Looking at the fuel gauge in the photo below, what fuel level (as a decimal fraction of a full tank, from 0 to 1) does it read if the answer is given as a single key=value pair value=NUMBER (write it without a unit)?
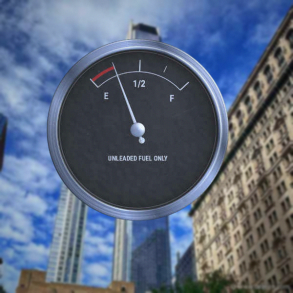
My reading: value=0.25
